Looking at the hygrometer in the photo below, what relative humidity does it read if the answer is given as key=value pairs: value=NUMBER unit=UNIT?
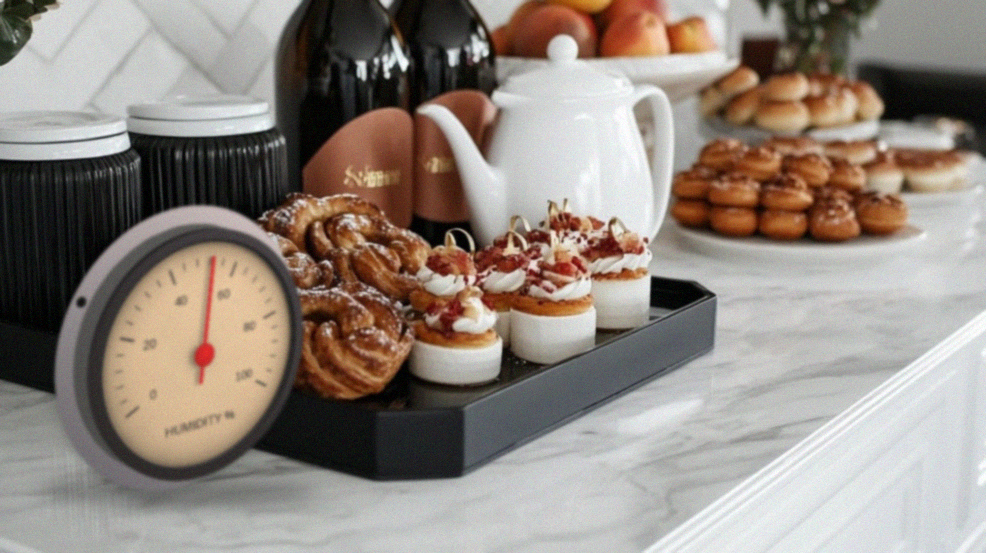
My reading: value=52 unit=%
